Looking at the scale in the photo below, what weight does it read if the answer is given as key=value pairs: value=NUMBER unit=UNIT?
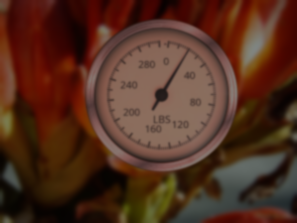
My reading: value=20 unit=lb
